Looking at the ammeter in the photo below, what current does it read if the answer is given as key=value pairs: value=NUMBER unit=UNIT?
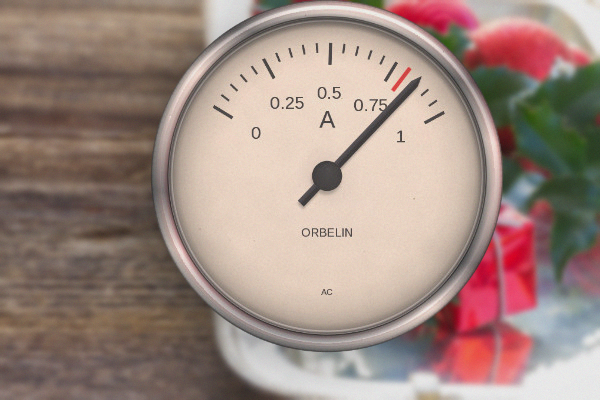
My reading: value=0.85 unit=A
